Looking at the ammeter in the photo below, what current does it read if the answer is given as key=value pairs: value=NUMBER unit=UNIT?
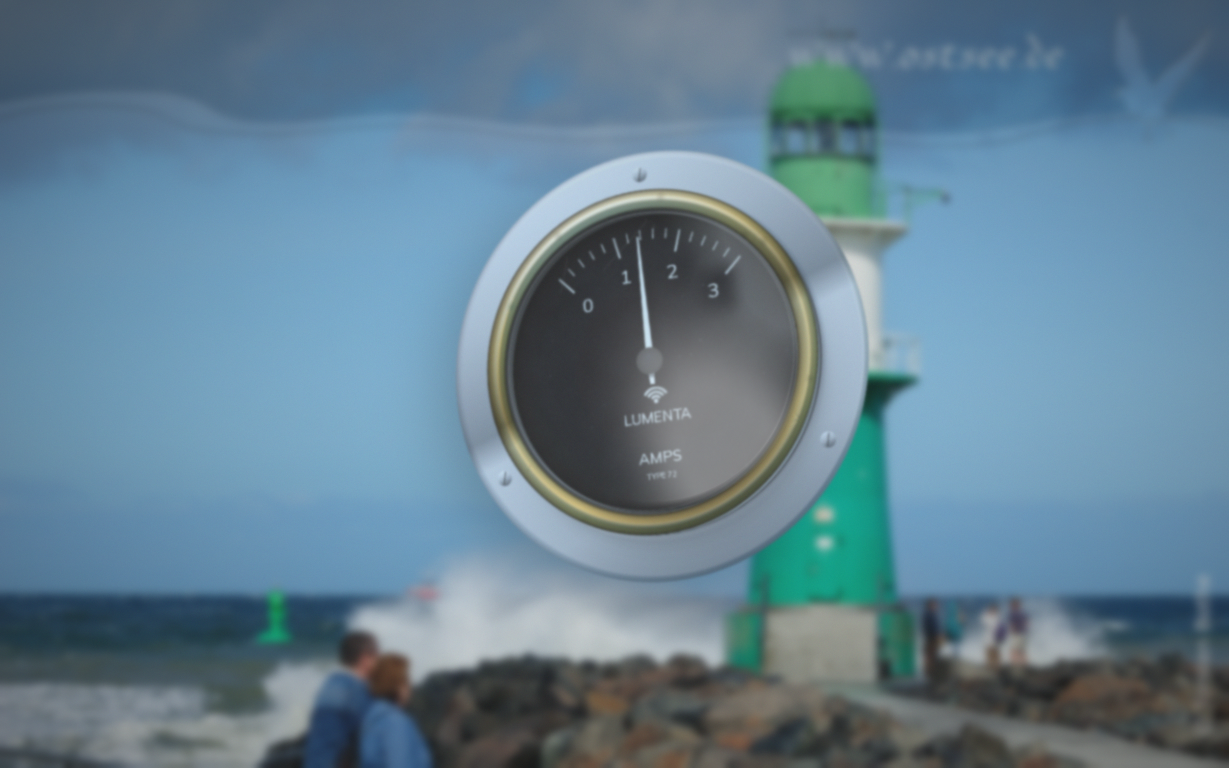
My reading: value=1.4 unit=A
